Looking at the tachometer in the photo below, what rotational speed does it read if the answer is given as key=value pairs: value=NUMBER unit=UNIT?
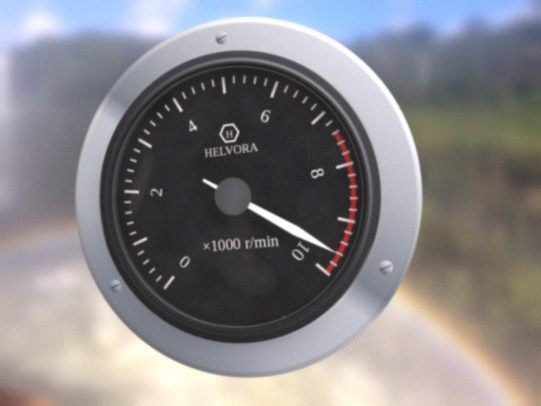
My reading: value=9600 unit=rpm
